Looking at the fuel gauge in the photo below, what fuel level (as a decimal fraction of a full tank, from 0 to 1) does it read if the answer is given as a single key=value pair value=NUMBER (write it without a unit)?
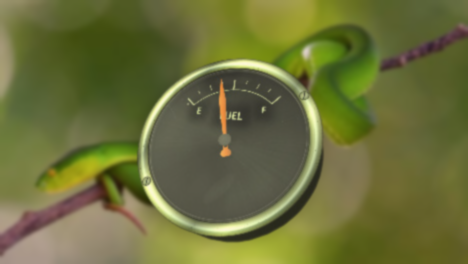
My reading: value=0.375
